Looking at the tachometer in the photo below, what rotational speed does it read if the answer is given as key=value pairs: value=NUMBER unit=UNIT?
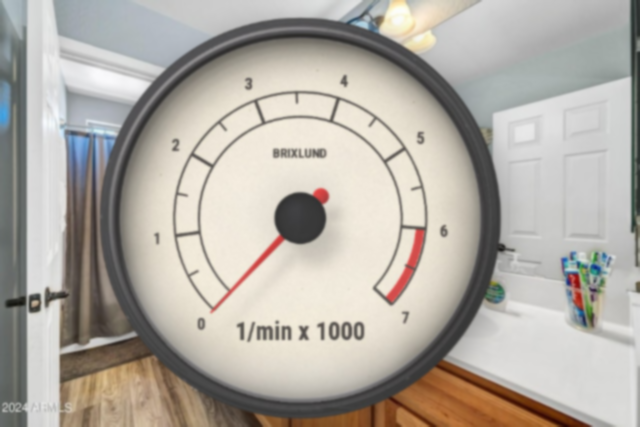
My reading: value=0 unit=rpm
